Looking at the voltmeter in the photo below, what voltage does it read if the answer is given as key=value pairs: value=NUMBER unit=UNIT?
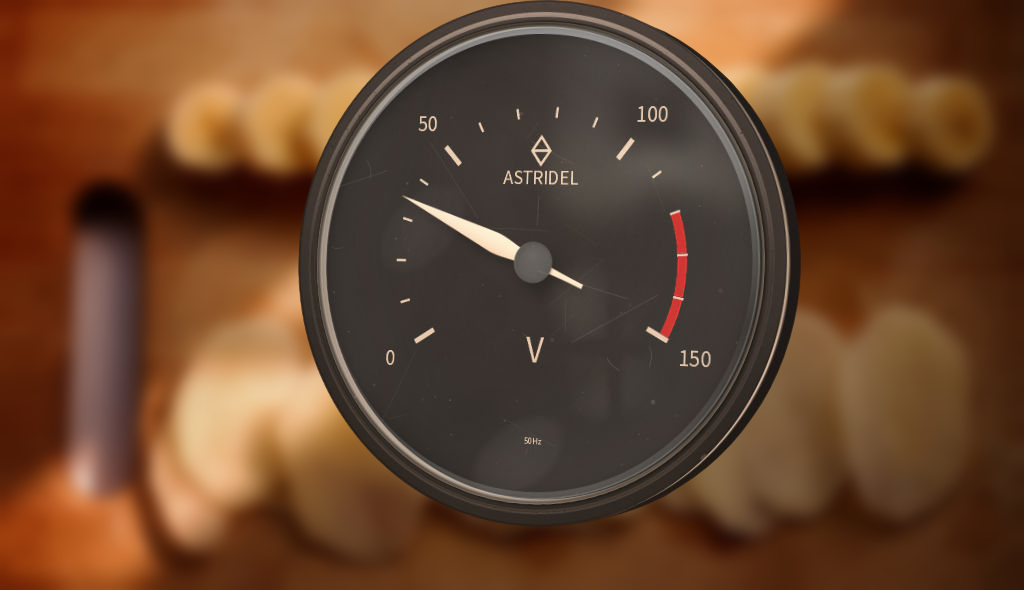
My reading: value=35 unit=V
